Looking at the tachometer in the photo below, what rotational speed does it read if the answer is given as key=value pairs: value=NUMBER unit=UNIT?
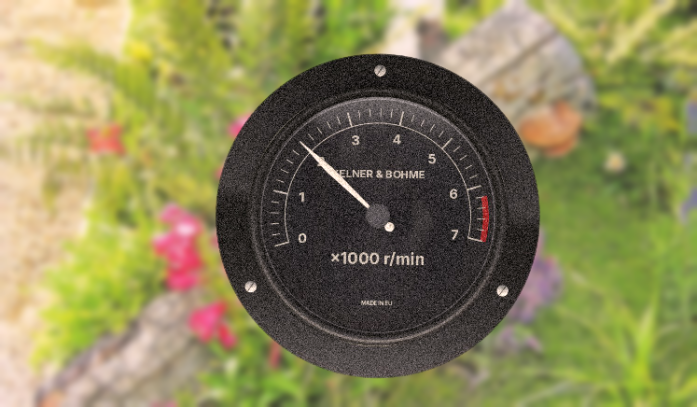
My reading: value=2000 unit=rpm
